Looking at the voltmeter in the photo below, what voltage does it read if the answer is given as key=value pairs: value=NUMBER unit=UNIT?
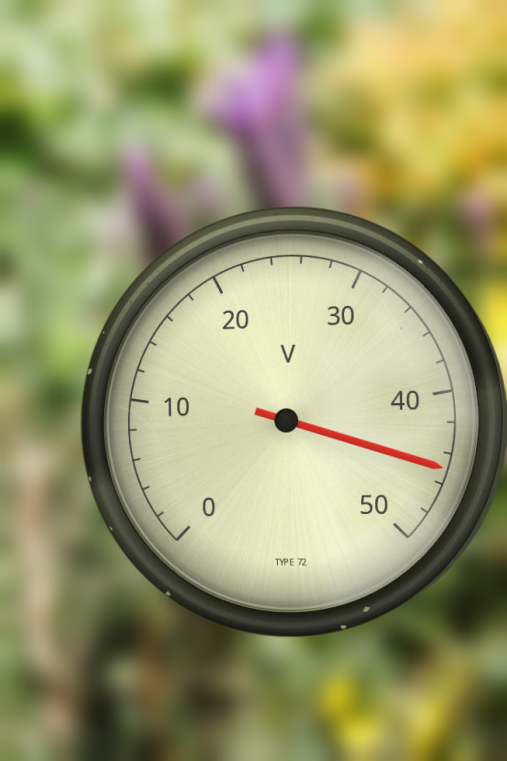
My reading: value=45 unit=V
